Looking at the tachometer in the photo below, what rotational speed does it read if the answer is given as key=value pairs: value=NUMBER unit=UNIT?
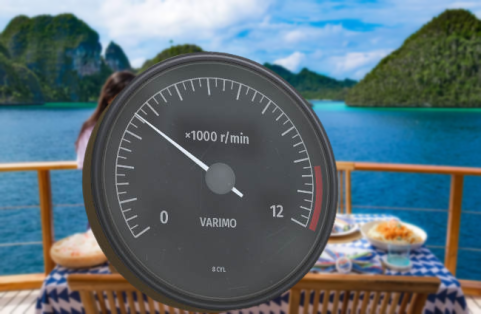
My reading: value=3500 unit=rpm
